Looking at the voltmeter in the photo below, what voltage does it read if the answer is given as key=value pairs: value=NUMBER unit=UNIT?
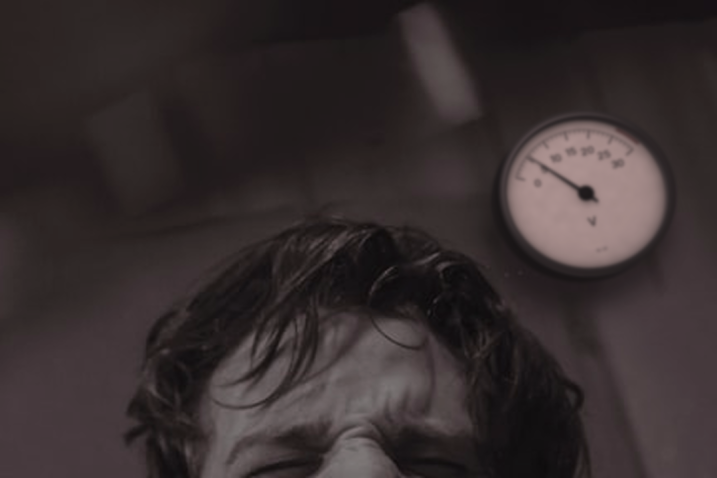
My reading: value=5 unit=V
